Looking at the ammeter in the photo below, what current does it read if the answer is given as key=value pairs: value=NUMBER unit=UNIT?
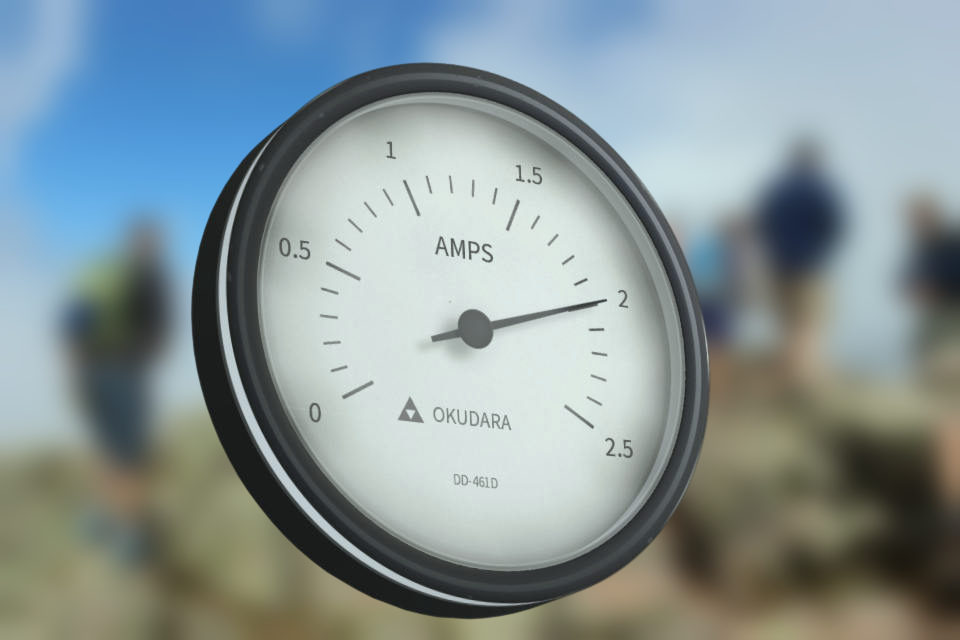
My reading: value=2 unit=A
